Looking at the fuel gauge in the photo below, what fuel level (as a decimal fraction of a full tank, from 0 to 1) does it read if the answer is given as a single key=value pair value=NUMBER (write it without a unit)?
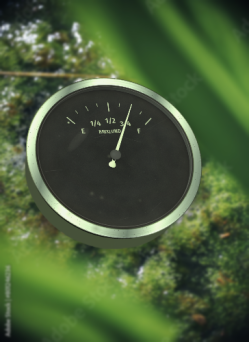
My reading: value=0.75
